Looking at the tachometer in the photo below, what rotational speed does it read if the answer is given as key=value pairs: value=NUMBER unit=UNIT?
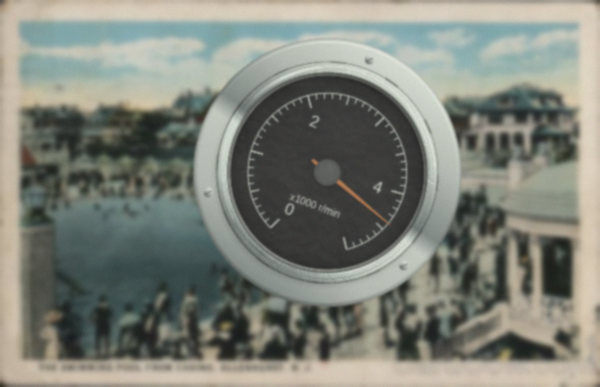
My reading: value=4400 unit=rpm
